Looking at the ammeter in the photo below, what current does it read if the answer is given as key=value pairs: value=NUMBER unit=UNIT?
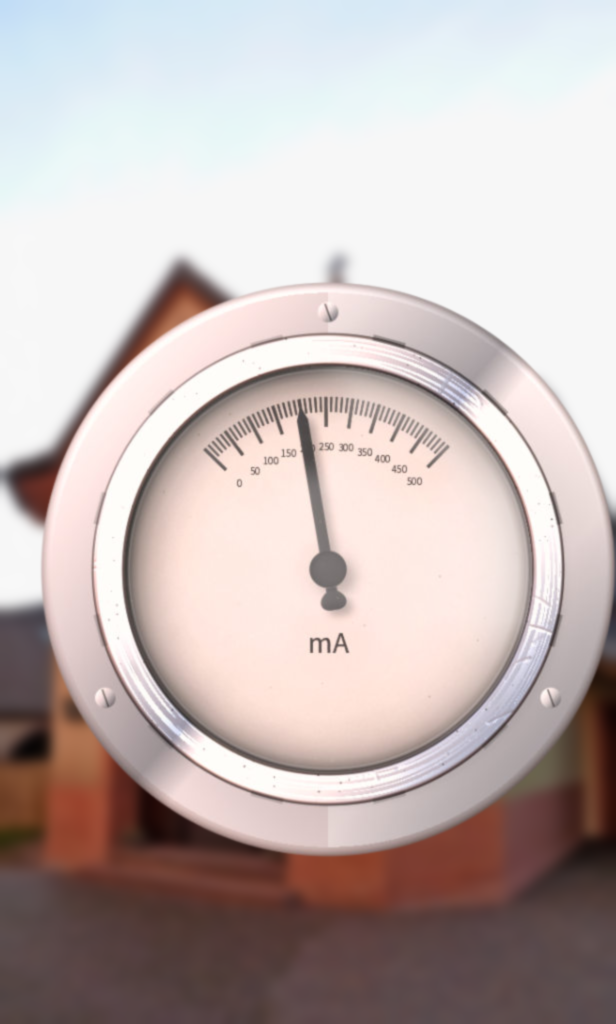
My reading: value=200 unit=mA
